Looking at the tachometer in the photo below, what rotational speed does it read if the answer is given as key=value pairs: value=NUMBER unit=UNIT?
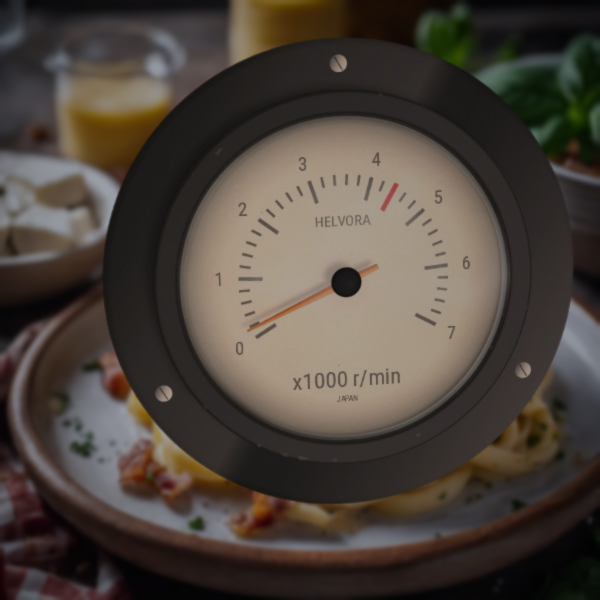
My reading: value=200 unit=rpm
